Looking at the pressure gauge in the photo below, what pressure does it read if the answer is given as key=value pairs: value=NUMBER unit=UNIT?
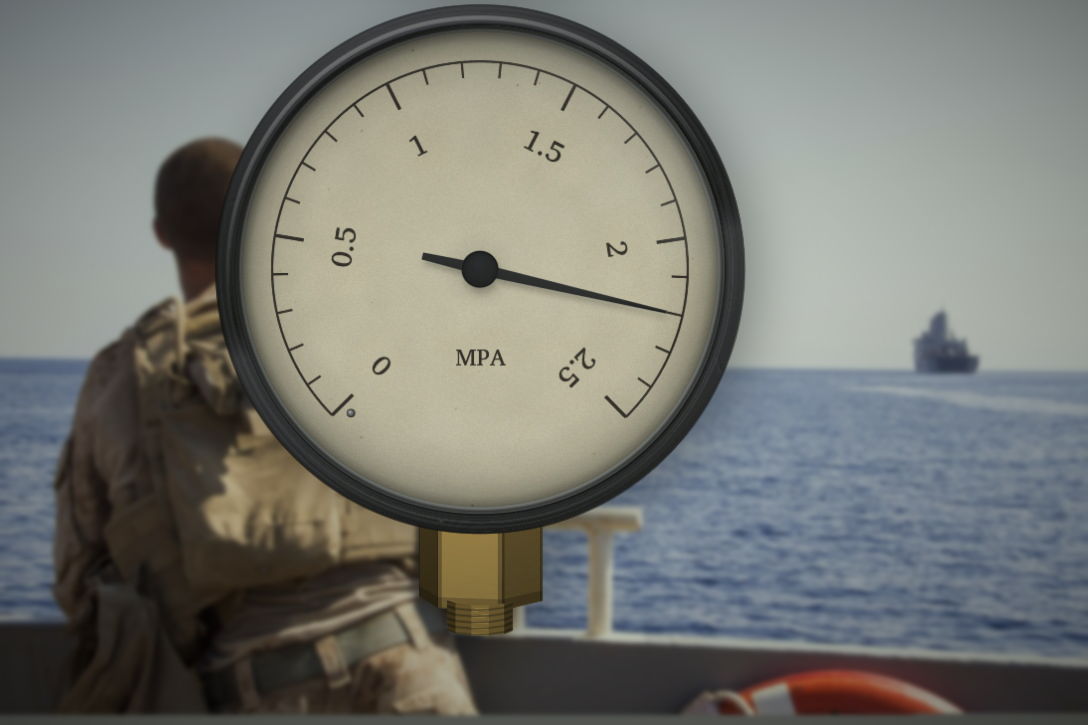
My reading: value=2.2 unit=MPa
